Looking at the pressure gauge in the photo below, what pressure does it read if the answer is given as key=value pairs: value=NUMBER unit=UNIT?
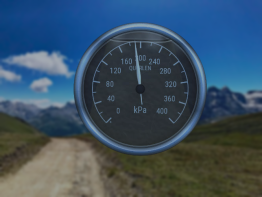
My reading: value=190 unit=kPa
